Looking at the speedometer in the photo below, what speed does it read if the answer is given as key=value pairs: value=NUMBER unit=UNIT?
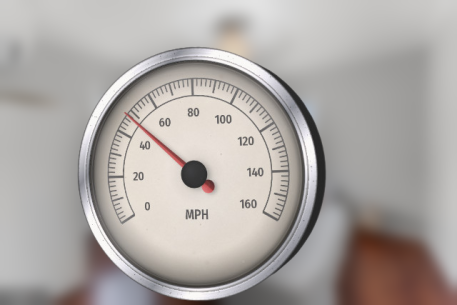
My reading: value=48 unit=mph
